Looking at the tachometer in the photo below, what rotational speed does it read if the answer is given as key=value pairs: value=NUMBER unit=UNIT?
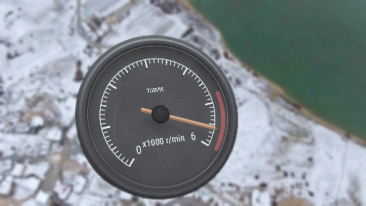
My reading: value=5600 unit=rpm
